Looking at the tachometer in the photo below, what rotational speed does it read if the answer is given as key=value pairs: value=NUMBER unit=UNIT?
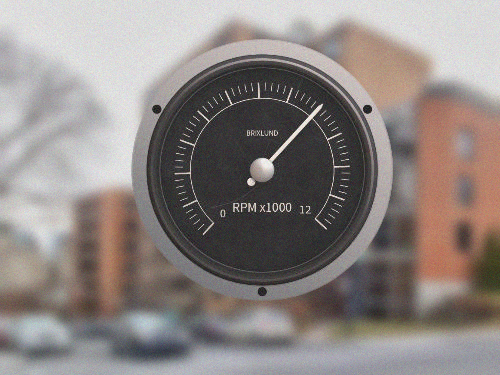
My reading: value=8000 unit=rpm
